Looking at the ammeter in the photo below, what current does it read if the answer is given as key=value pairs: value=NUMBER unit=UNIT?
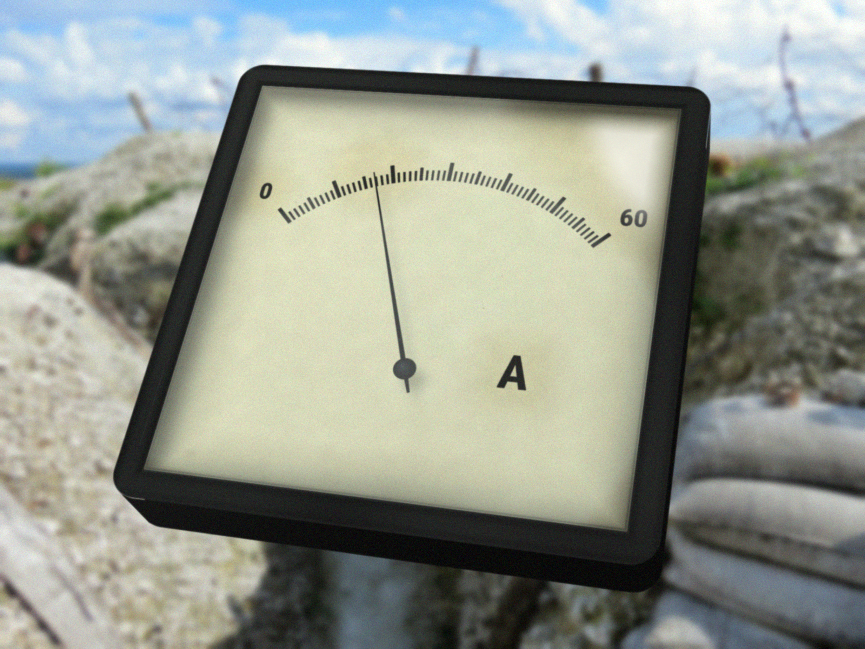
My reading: value=17 unit=A
